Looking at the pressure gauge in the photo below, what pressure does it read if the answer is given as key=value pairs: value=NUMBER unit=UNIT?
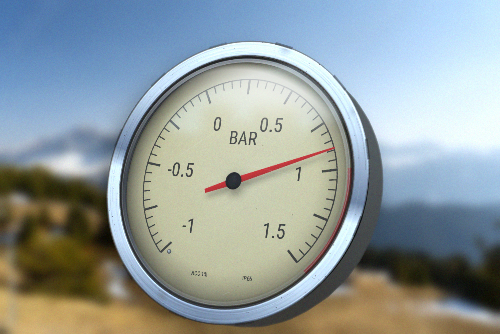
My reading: value=0.9 unit=bar
